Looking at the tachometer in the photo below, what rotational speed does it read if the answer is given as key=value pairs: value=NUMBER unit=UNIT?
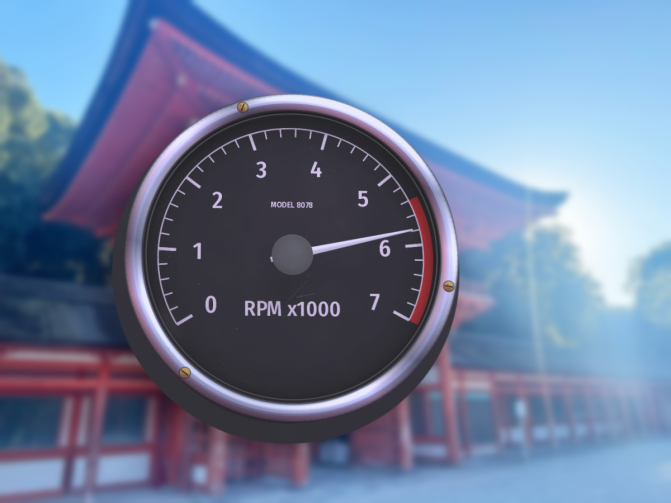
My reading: value=5800 unit=rpm
